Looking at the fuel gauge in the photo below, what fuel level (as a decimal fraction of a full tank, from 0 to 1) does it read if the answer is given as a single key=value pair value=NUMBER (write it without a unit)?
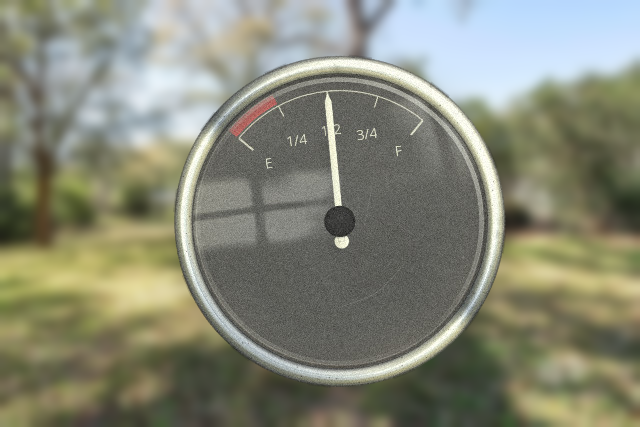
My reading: value=0.5
